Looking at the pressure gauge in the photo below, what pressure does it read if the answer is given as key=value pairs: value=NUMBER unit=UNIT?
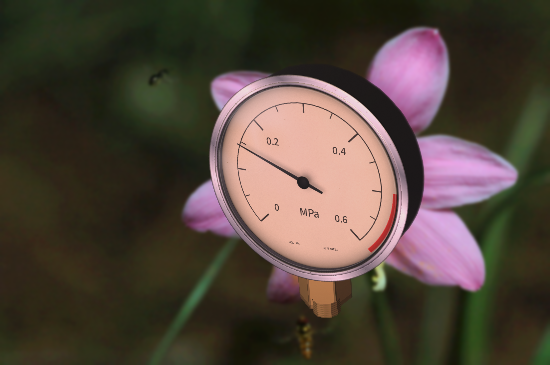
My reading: value=0.15 unit=MPa
